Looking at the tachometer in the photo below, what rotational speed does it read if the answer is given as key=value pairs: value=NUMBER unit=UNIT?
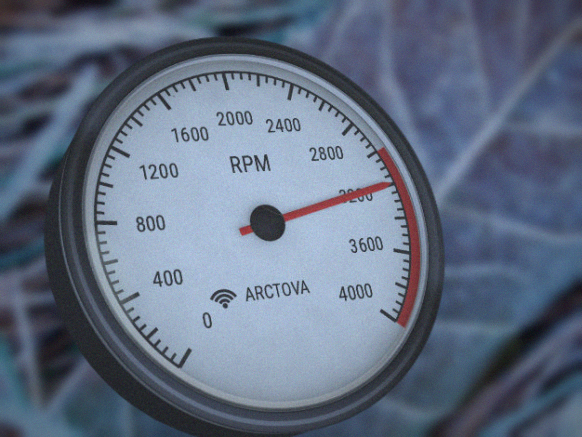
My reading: value=3200 unit=rpm
